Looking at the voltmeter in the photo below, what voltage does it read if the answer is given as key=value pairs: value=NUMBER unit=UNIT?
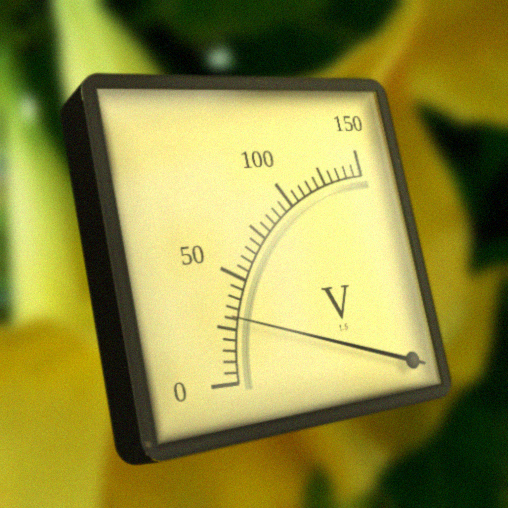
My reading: value=30 unit=V
